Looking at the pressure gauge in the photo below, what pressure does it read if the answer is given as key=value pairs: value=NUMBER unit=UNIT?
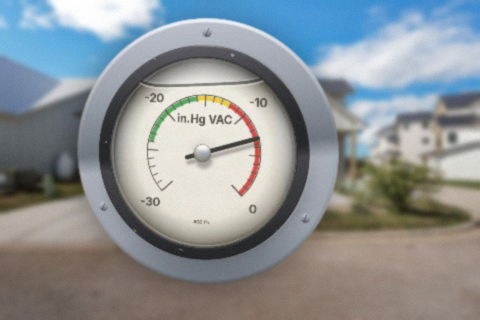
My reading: value=-7 unit=inHg
